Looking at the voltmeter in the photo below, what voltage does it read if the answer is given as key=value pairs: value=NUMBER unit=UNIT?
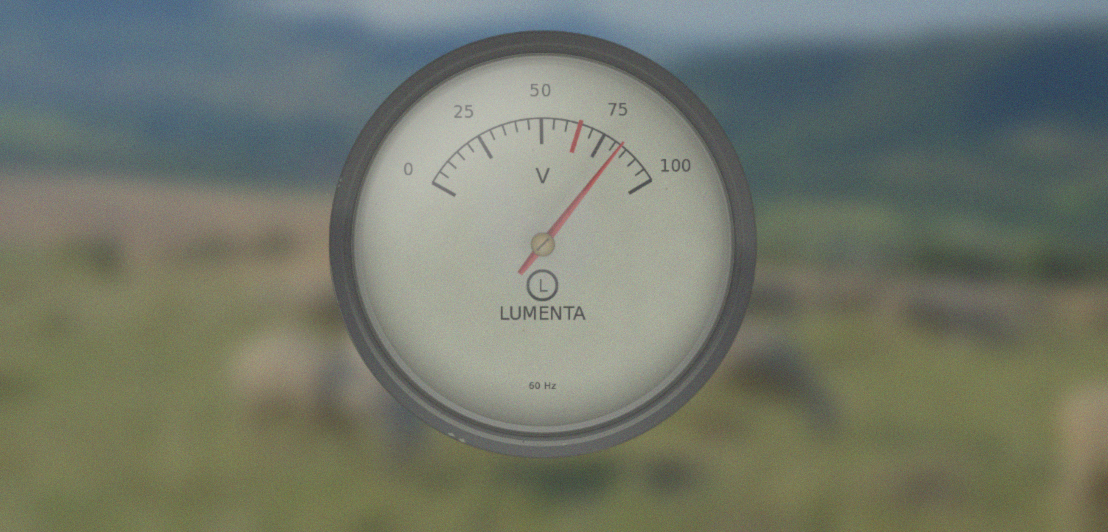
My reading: value=82.5 unit=V
